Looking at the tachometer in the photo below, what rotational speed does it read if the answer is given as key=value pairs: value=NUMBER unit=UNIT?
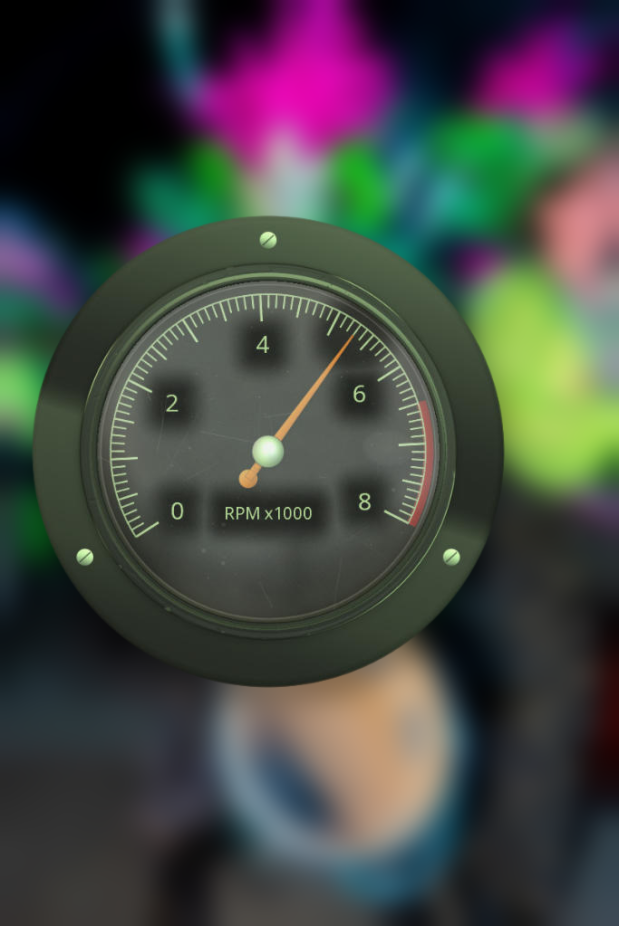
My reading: value=5300 unit=rpm
